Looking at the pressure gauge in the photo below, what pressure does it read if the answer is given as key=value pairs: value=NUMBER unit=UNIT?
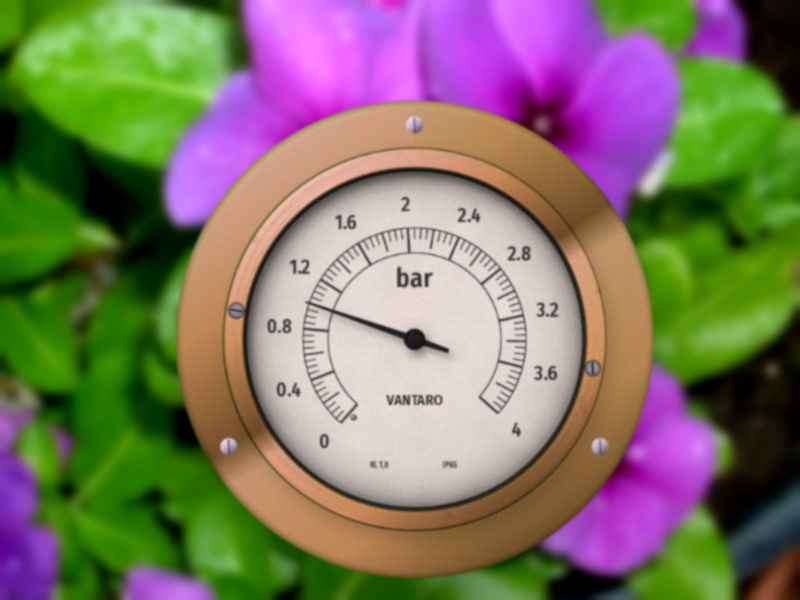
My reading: value=1 unit=bar
